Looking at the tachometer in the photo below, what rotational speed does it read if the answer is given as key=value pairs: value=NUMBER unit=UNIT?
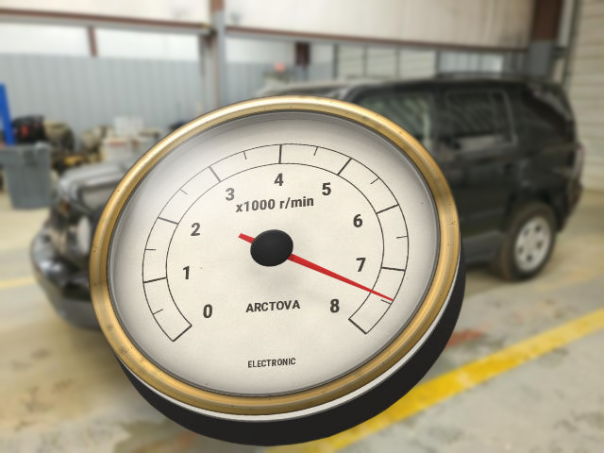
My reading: value=7500 unit=rpm
